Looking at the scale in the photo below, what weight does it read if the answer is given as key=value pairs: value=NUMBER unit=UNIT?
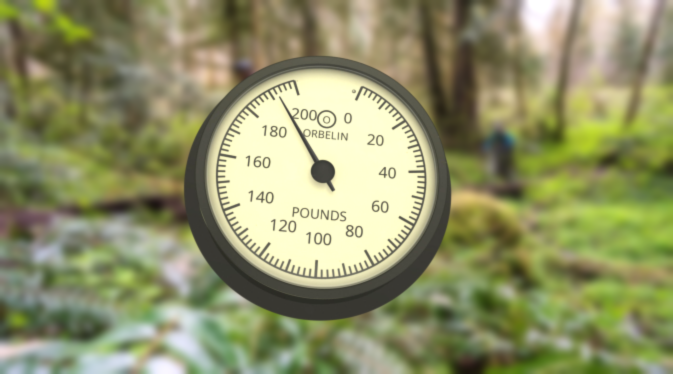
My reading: value=192 unit=lb
